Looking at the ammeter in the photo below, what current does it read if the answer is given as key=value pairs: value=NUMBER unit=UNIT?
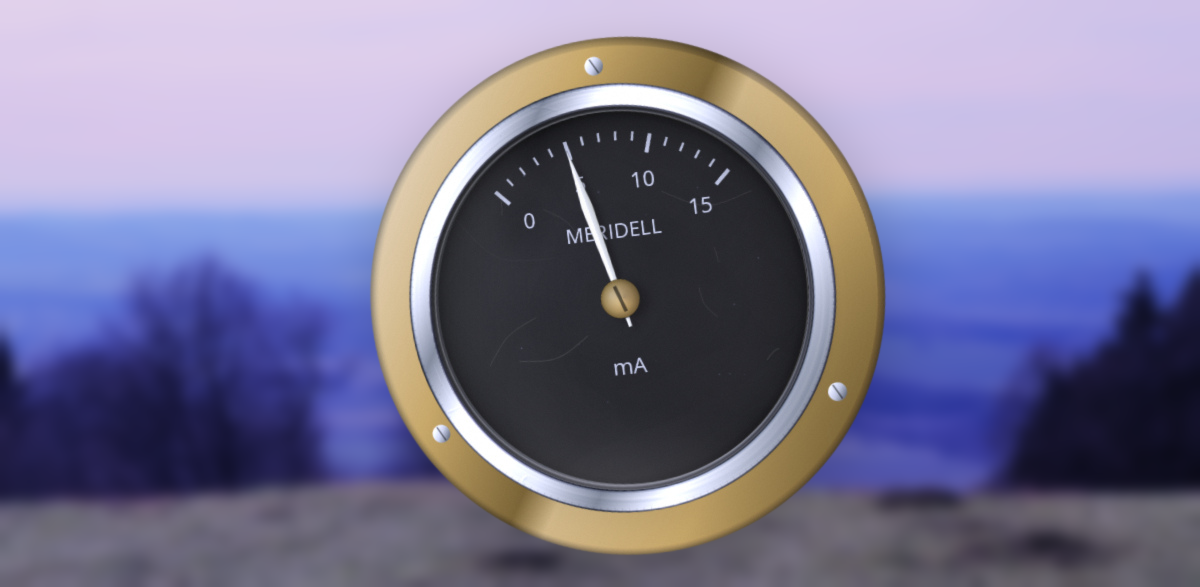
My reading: value=5 unit=mA
